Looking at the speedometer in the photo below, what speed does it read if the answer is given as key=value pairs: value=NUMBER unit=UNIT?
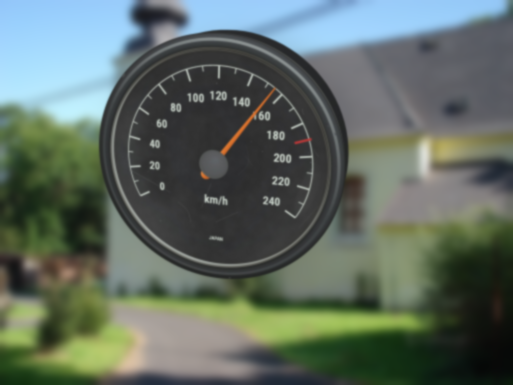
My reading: value=155 unit=km/h
